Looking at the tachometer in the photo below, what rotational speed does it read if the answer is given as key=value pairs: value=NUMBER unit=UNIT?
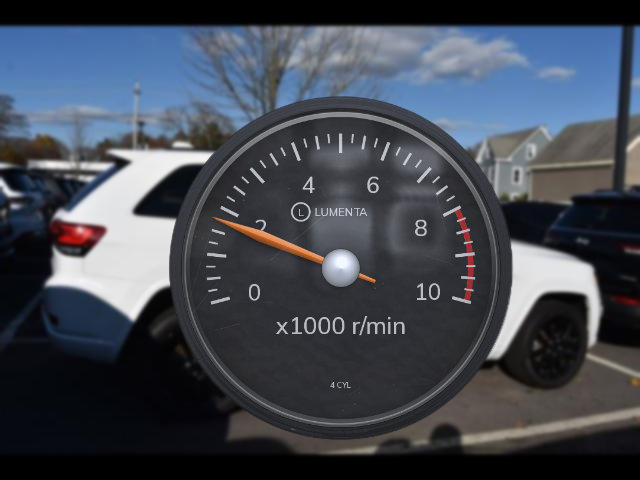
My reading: value=1750 unit=rpm
